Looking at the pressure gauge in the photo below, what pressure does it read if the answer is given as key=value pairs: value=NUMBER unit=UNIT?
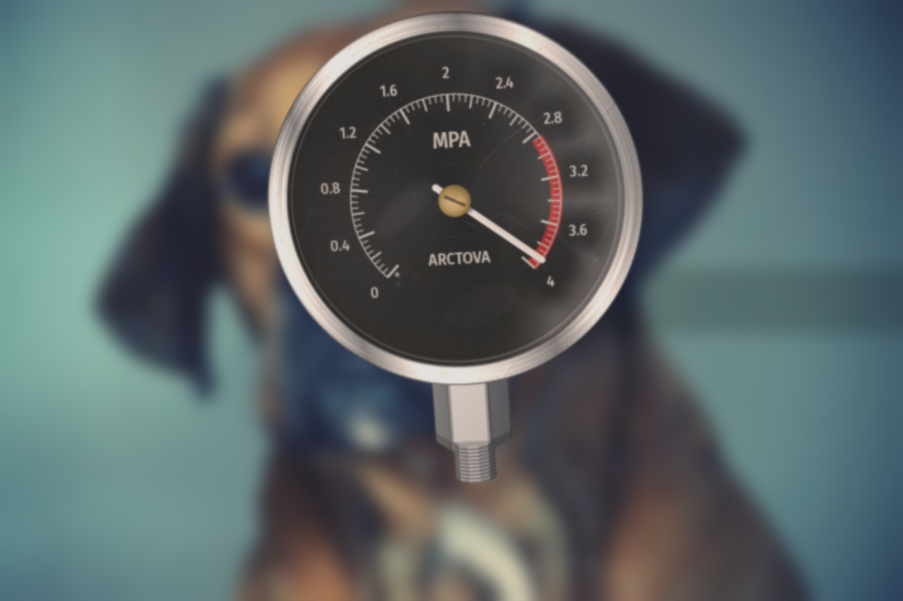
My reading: value=3.9 unit=MPa
